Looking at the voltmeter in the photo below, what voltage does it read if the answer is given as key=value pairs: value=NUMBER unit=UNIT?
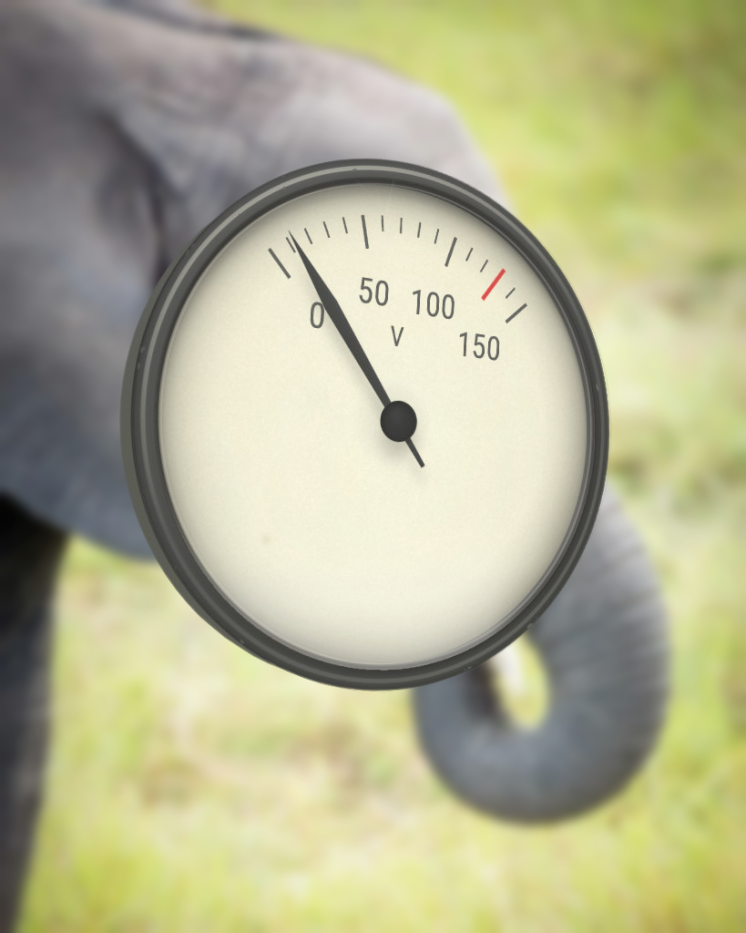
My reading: value=10 unit=V
